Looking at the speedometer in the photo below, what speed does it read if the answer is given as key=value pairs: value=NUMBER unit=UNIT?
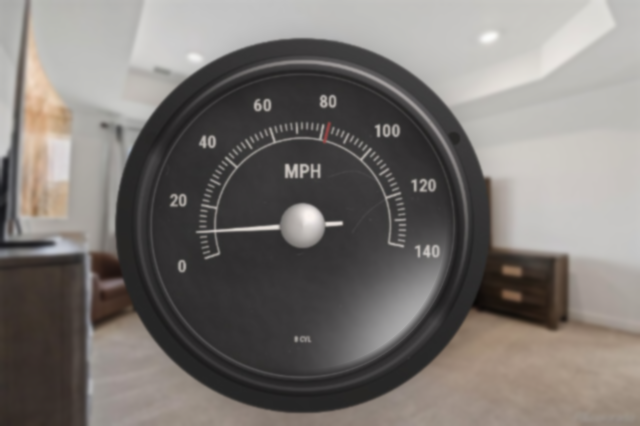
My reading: value=10 unit=mph
